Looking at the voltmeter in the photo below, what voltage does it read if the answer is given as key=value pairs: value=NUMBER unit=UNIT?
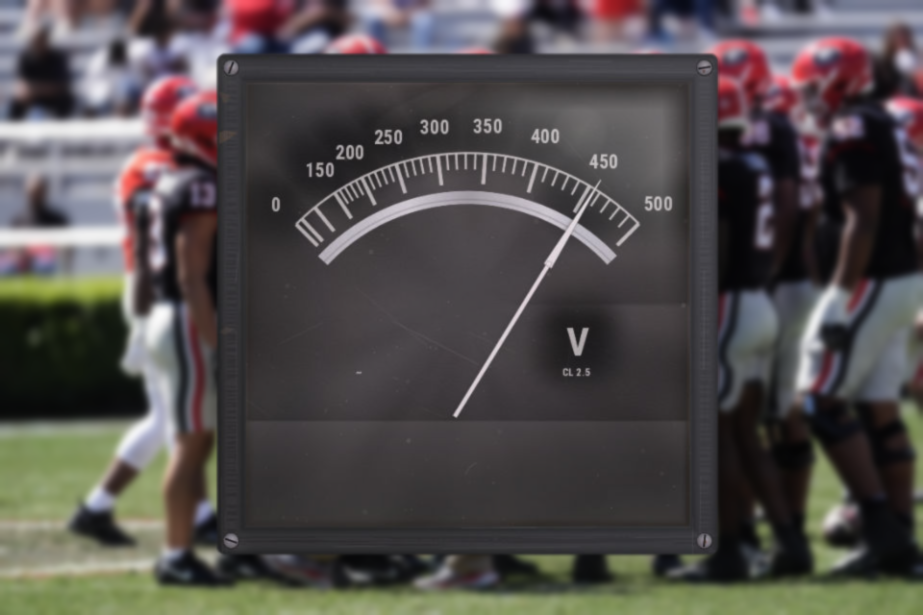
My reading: value=455 unit=V
